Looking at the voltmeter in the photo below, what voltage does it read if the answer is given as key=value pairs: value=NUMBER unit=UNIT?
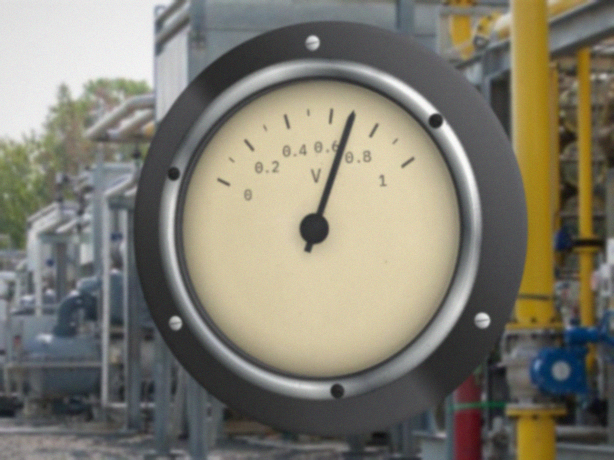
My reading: value=0.7 unit=V
